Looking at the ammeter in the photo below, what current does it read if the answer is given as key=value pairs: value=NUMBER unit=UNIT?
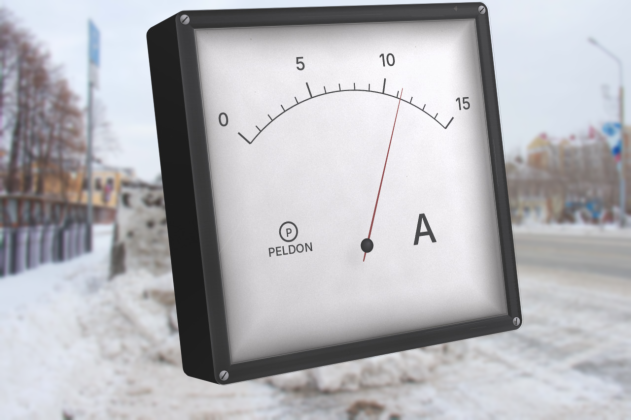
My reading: value=11 unit=A
